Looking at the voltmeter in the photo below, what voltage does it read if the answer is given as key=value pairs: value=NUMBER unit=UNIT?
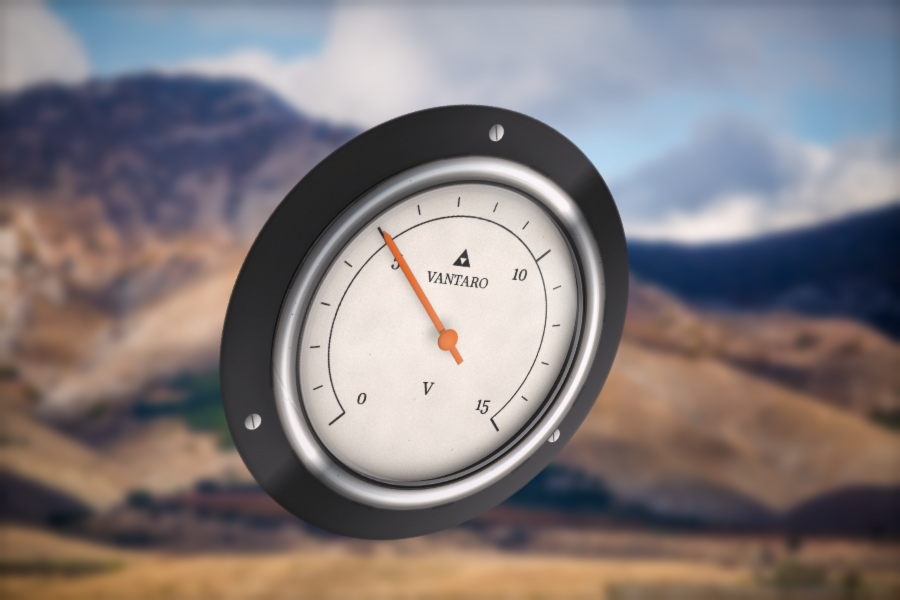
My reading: value=5 unit=V
